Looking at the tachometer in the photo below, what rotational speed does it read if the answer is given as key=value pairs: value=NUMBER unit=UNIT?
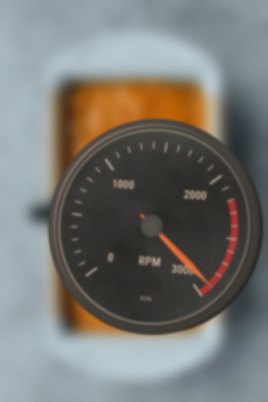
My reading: value=2900 unit=rpm
